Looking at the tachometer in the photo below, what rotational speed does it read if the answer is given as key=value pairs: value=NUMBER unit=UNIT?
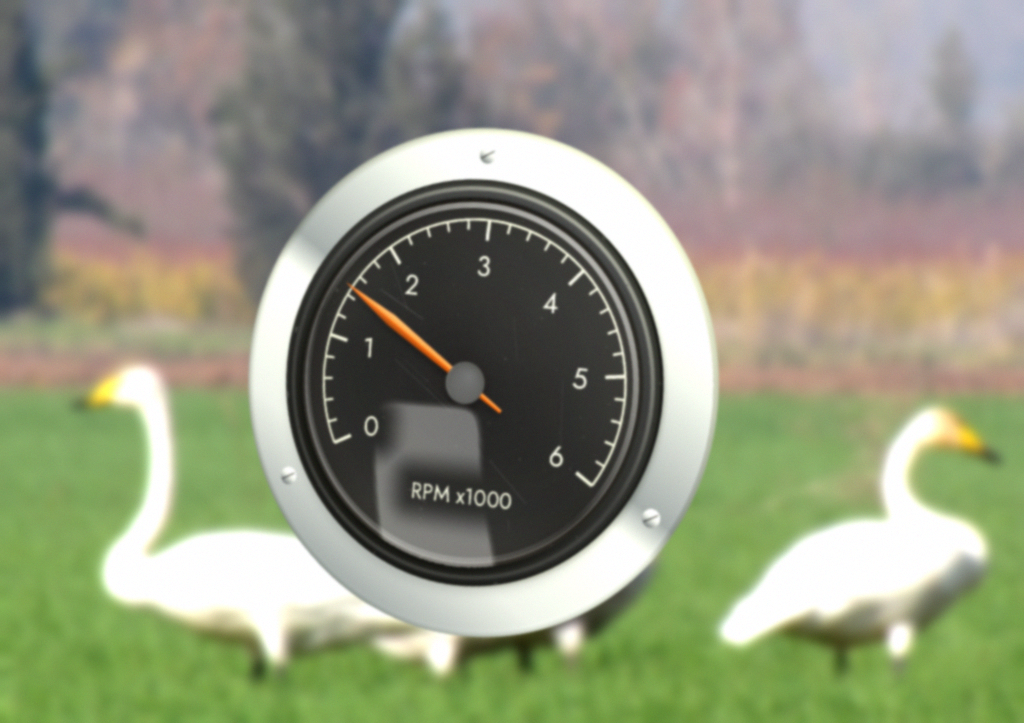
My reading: value=1500 unit=rpm
